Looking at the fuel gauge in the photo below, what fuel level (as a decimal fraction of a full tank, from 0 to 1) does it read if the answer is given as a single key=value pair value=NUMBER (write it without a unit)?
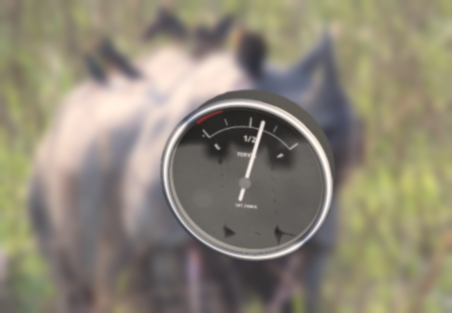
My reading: value=0.625
